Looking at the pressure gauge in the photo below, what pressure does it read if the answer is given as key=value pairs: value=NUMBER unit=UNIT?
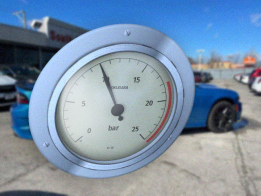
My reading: value=10 unit=bar
